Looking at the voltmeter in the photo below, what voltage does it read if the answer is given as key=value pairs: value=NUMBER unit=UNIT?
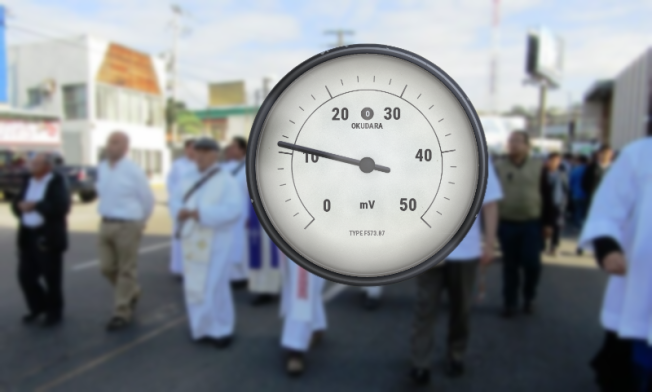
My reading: value=11 unit=mV
